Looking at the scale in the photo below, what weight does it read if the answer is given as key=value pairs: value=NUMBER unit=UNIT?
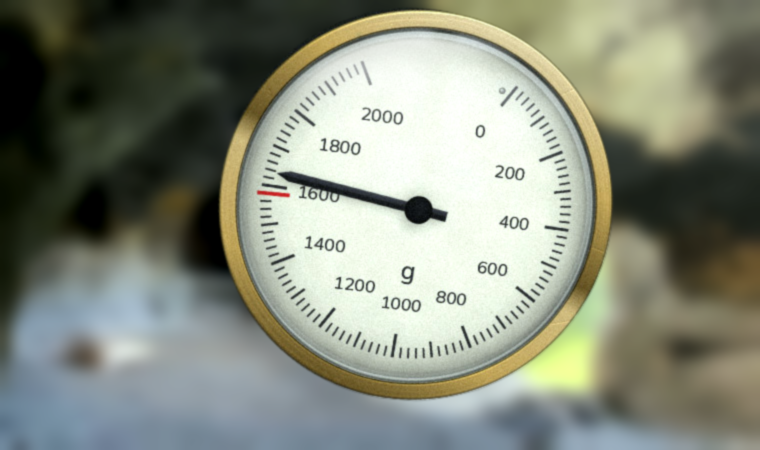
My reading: value=1640 unit=g
